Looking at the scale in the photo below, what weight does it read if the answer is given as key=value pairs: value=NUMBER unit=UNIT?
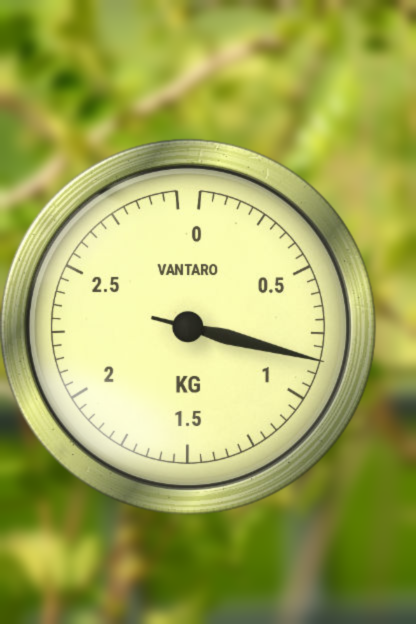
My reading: value=0.85 unit=kg
